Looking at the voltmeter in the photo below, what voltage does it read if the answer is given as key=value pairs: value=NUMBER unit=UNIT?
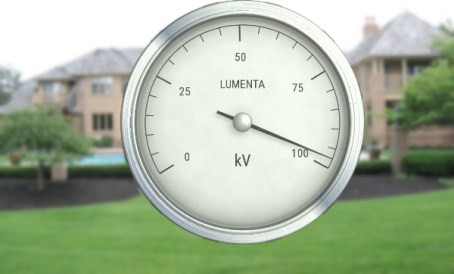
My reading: value=97.5 unit=kV
